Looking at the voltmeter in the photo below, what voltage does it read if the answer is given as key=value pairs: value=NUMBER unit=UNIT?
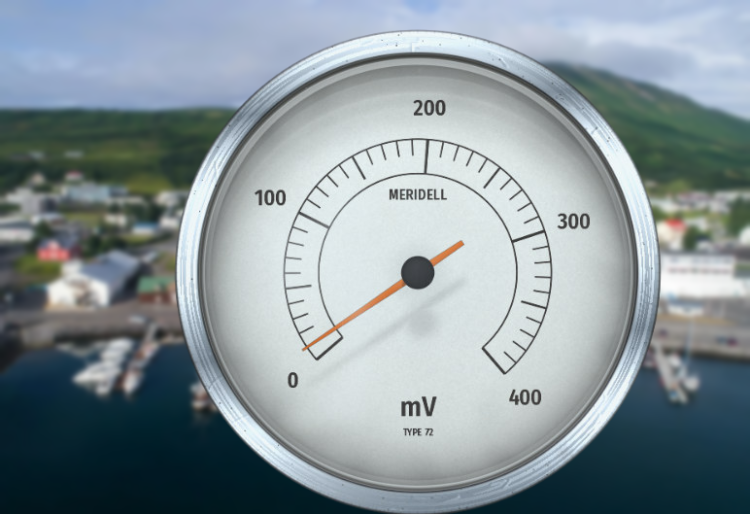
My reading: value=10 unit=mV
